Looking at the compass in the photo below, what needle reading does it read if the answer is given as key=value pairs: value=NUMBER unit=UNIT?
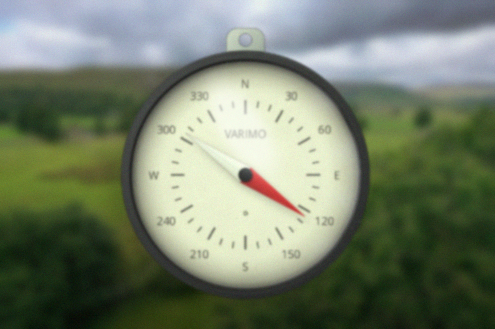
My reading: value=125 unit=°
